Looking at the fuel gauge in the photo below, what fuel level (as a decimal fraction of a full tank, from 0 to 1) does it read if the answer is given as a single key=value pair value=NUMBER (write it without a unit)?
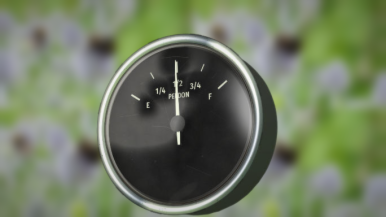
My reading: value=0.5
